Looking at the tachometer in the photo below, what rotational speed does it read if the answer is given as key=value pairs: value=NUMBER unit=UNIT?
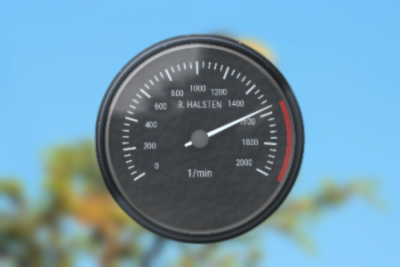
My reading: value=1560 unit=rpm
